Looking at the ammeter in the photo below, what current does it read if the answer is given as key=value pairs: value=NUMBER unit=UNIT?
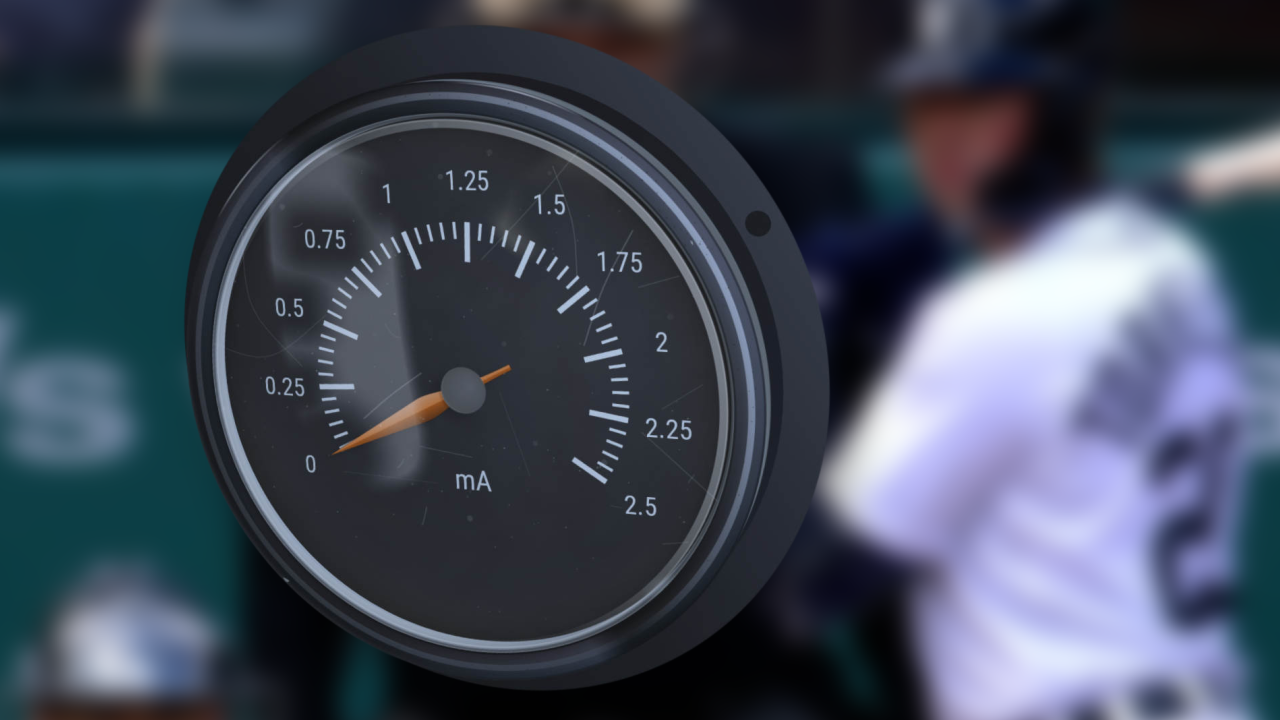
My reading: value=0 unit=mA
